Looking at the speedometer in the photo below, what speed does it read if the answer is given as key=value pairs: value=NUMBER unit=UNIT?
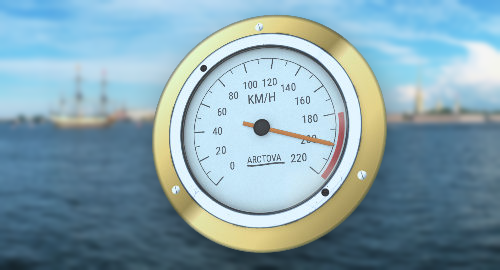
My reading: value=200 unit=km/h
